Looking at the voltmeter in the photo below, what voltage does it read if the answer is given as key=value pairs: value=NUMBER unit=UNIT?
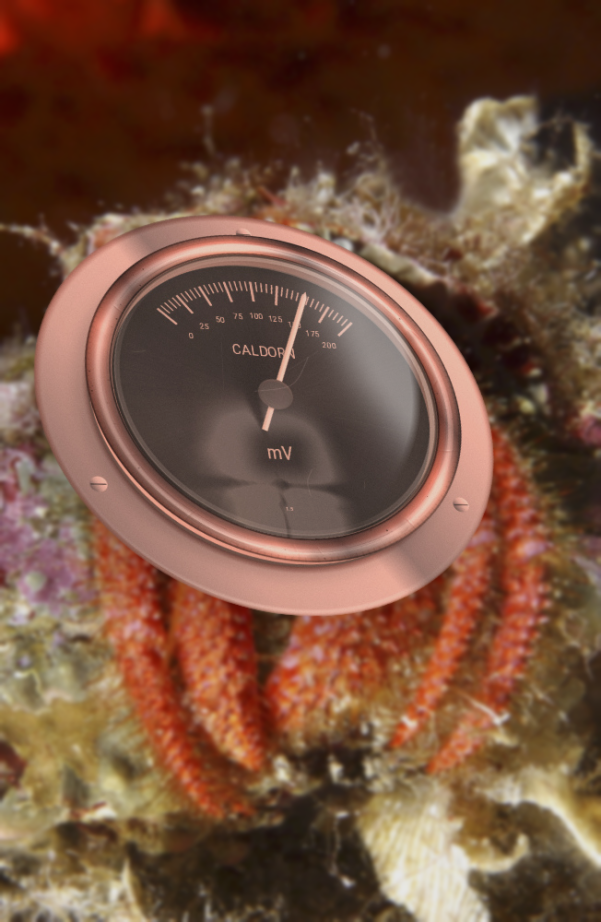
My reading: value=150 unit=mV
